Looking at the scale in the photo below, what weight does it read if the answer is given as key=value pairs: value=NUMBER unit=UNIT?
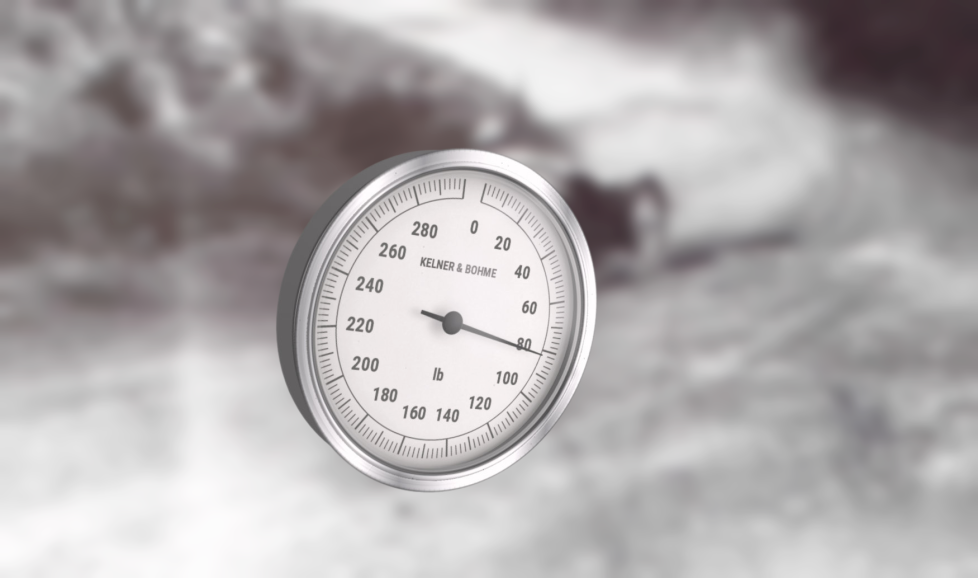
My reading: value=82 unit=lb
